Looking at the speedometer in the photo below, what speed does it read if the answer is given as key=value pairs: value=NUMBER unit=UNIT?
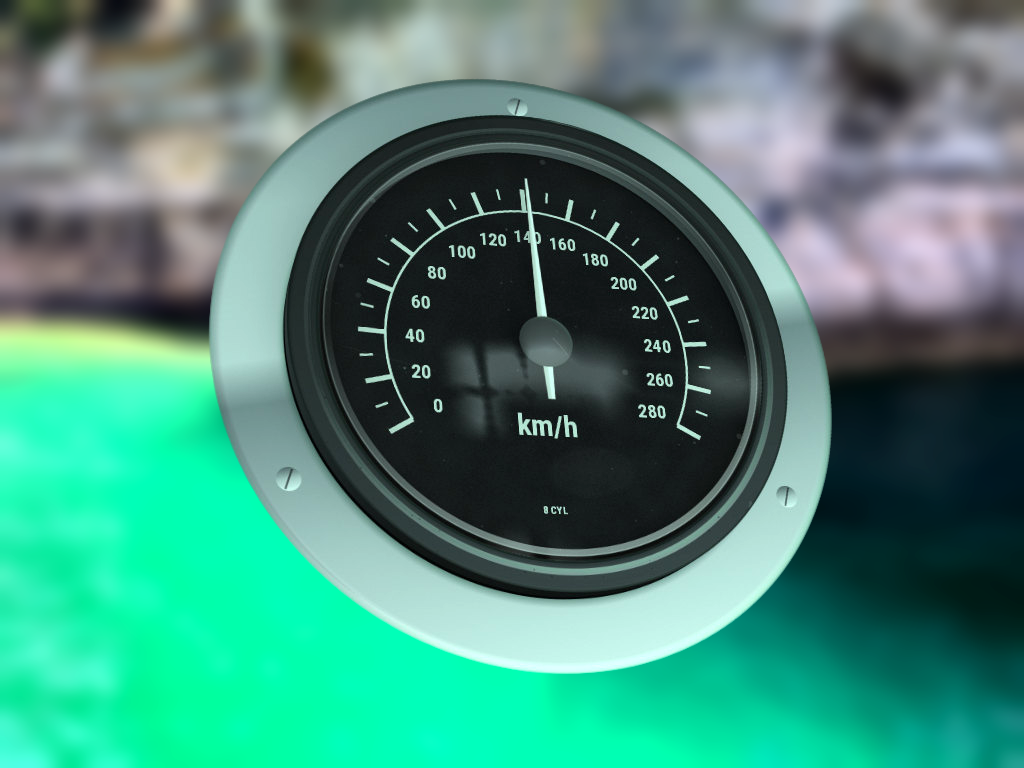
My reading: value=140 unit=km/h
